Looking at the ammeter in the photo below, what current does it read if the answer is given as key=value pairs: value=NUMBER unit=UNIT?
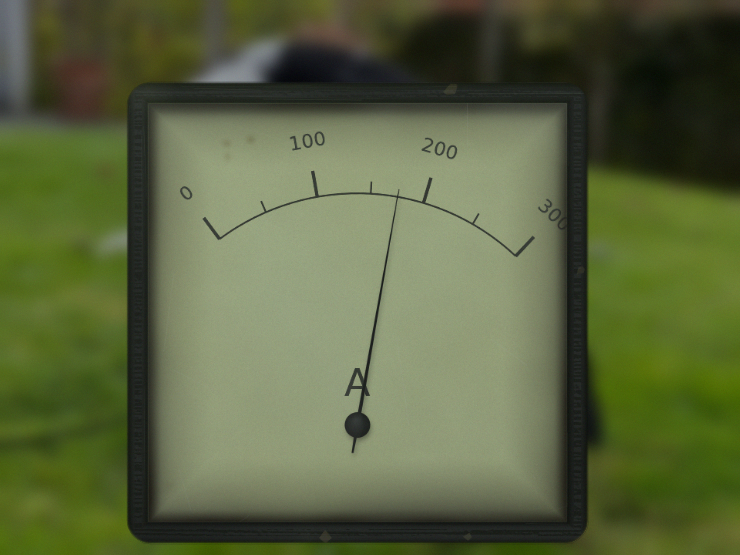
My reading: value=175 unit=A
